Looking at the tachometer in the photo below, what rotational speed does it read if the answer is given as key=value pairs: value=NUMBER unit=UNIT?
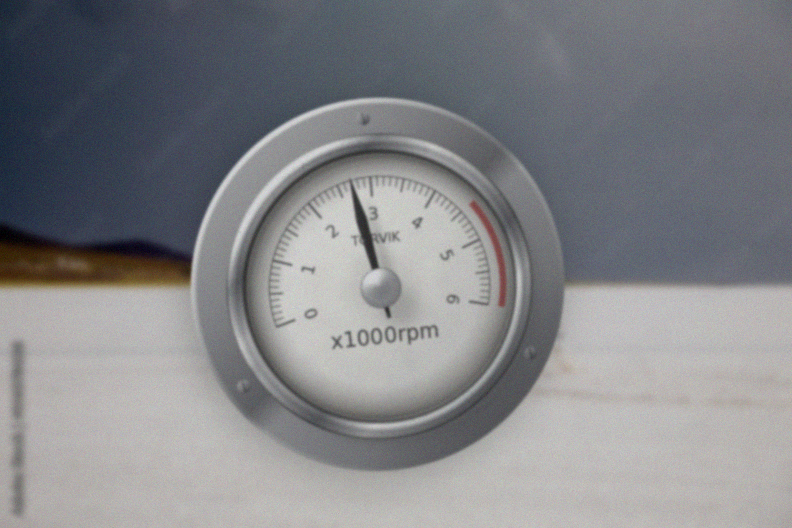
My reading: value=2700 unit=rpm
